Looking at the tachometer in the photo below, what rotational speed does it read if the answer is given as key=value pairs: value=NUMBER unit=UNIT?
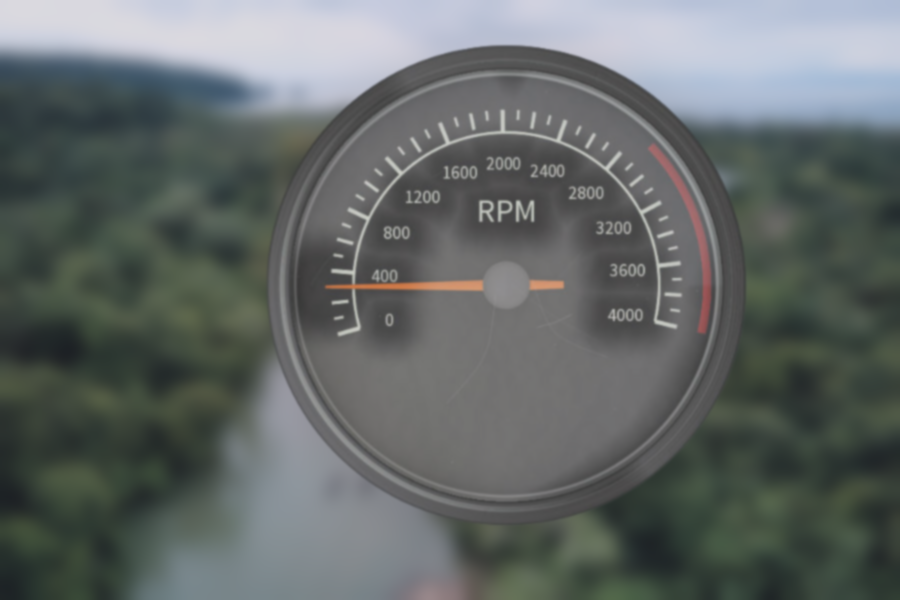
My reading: value=300 unit=rpm
